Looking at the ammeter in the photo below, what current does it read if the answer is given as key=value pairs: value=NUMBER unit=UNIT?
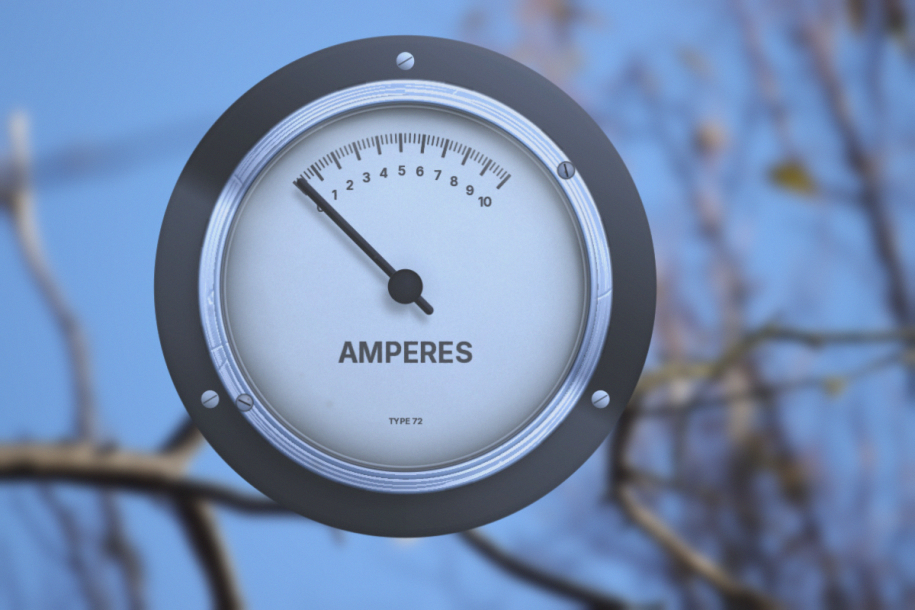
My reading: value=0.2 unit=A
